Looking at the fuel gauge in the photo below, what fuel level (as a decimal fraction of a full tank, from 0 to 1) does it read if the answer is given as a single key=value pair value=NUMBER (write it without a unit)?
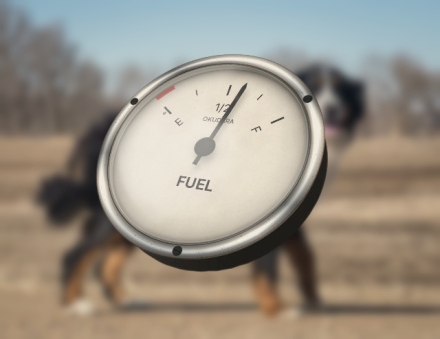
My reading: value=0.625
